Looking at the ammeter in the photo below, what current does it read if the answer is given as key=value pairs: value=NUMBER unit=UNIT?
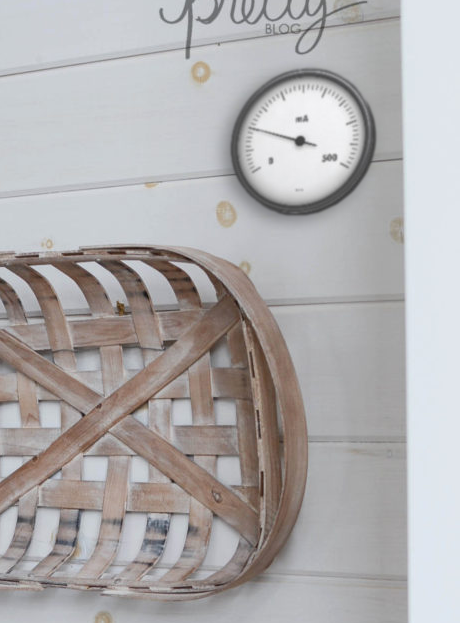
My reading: value=100 unit=mA
